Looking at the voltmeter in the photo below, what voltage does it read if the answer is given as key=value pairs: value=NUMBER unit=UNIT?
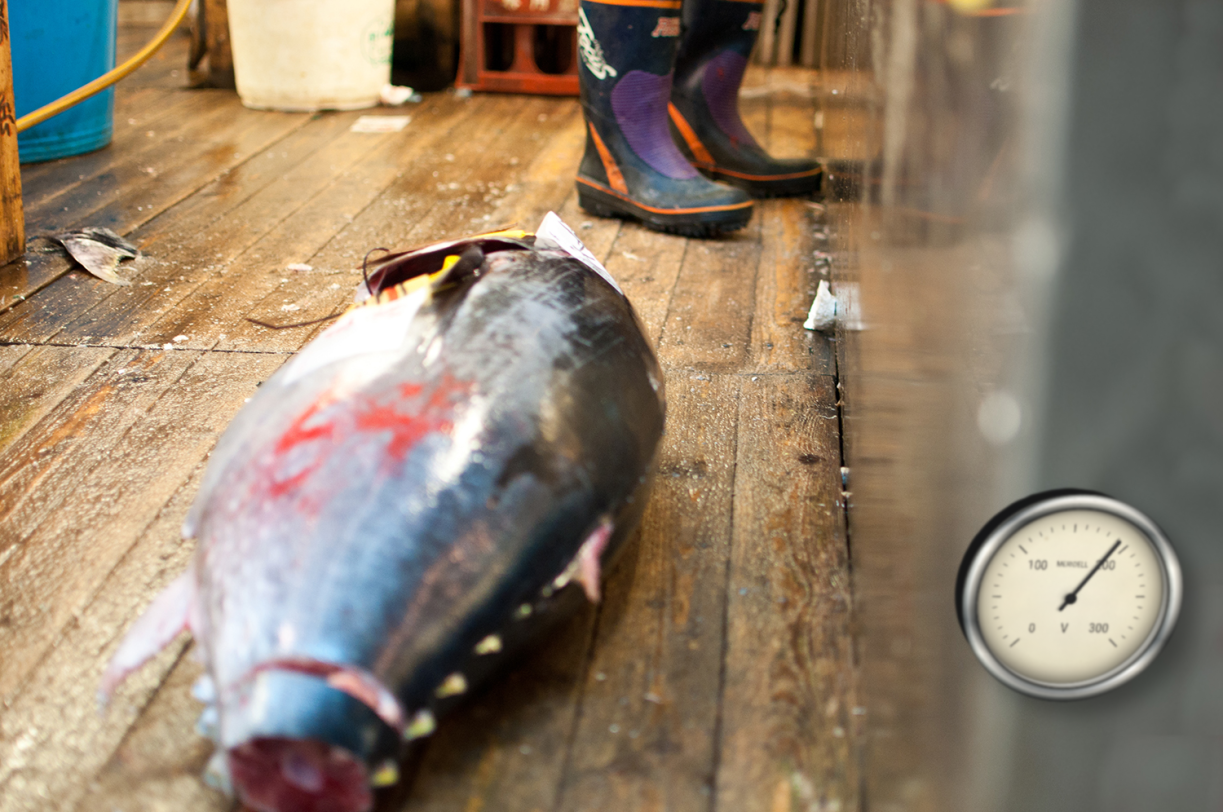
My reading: value=190 unit=V
